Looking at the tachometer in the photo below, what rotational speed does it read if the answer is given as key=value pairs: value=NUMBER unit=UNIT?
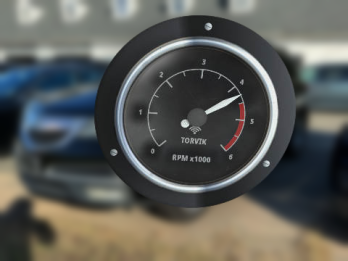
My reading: value=4250 unit=rpm
